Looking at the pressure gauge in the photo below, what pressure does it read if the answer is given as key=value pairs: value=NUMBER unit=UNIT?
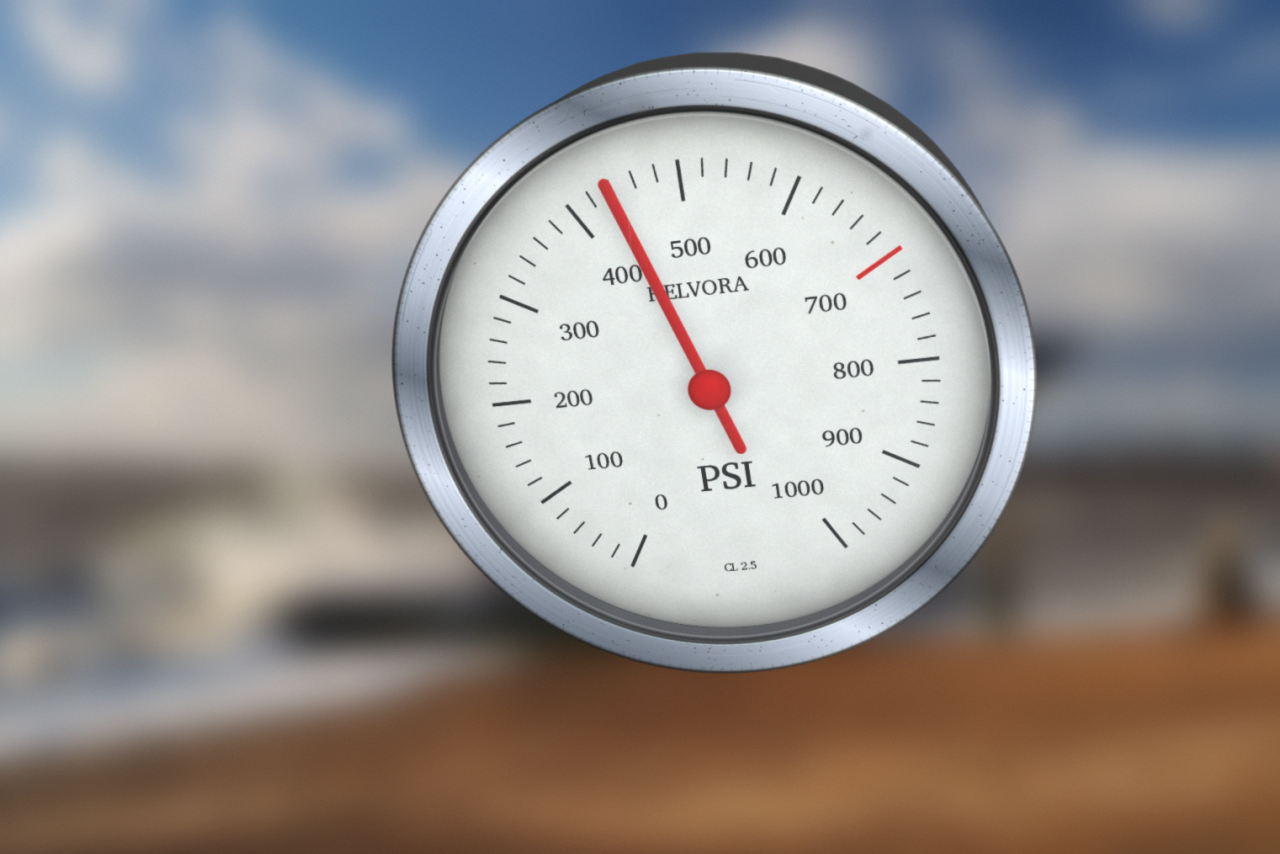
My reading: value=440 unit=psi
